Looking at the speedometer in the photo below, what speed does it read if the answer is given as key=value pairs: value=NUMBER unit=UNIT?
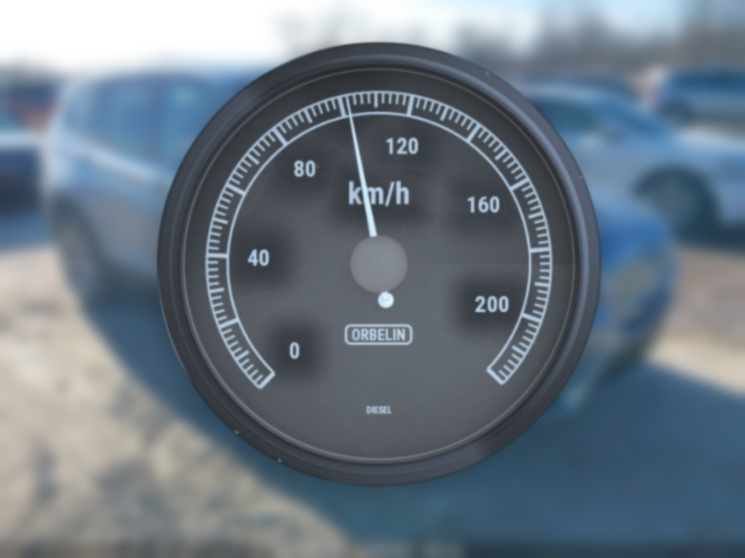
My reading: value=102 unit=km/h
